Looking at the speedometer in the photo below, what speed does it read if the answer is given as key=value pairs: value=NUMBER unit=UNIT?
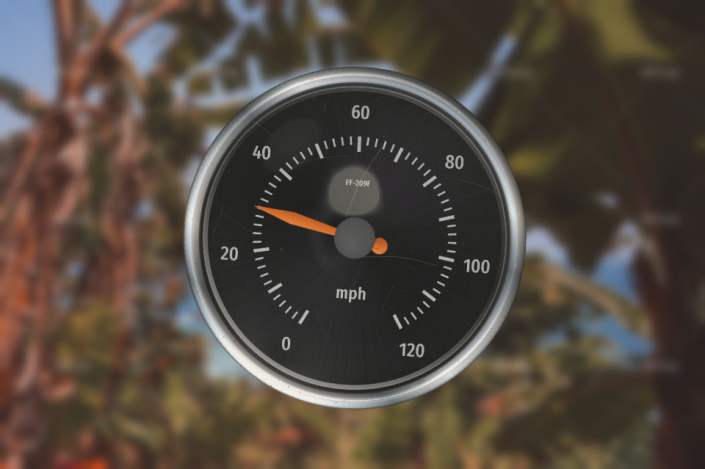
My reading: value=30 unit=mph
